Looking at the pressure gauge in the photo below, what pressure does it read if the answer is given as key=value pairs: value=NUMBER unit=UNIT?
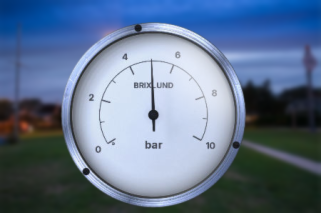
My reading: value=5 unit=bar
